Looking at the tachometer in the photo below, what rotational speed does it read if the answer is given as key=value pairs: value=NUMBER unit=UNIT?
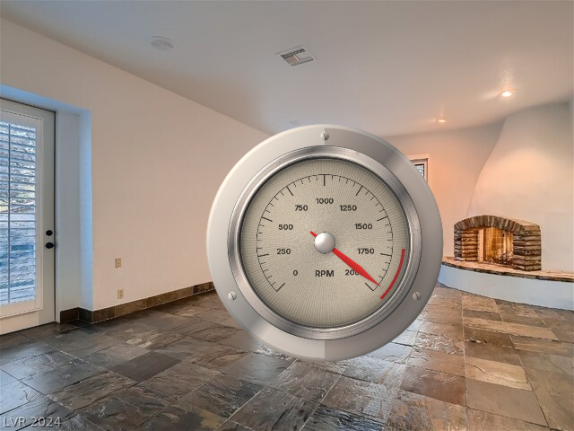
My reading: value=1950 unit=rpm
